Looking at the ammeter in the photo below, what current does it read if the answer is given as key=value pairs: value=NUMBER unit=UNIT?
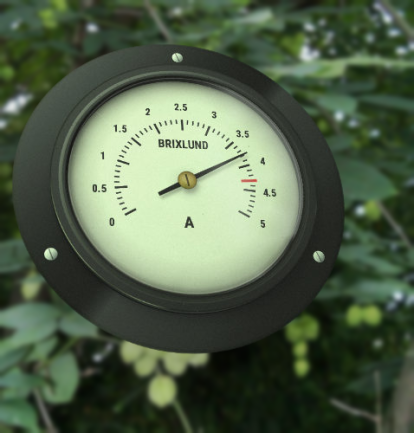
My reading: value=3.8 unit=A
